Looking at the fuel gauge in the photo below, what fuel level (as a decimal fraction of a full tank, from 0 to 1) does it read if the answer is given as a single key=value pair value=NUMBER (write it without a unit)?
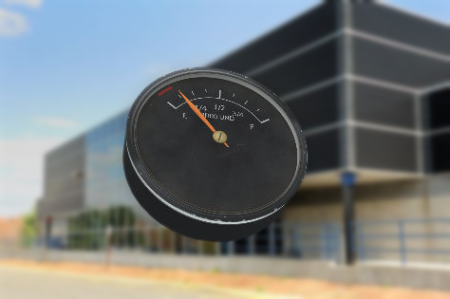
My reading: value=0.125
